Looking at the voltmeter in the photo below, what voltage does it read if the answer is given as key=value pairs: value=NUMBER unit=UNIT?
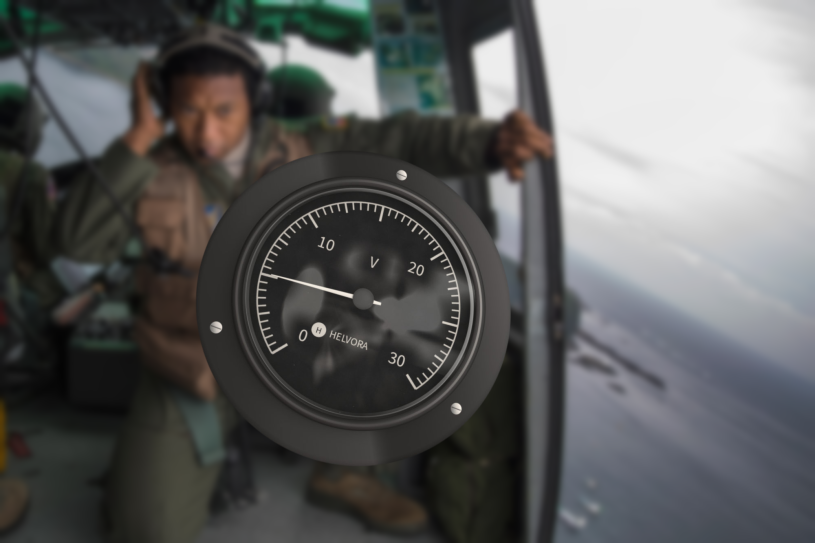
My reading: value=5 unit=V
